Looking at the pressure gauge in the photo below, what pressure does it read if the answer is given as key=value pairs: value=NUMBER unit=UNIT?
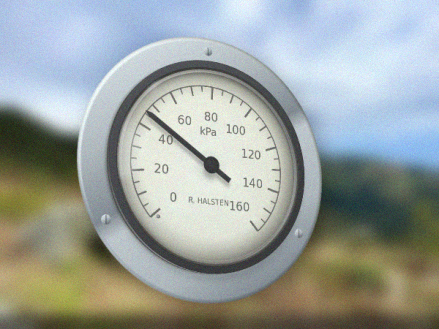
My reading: value=45 unit=kPa
